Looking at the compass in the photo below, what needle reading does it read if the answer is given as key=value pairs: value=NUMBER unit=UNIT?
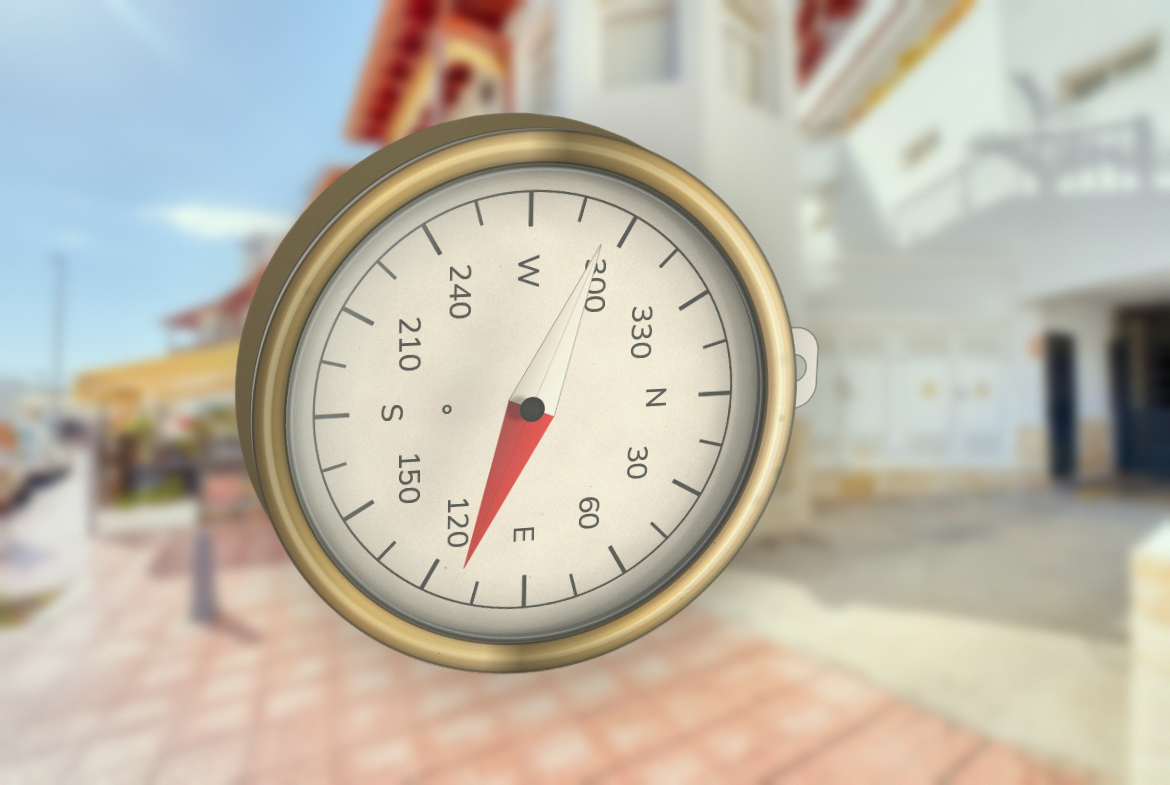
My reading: value=112.5 unit=°
